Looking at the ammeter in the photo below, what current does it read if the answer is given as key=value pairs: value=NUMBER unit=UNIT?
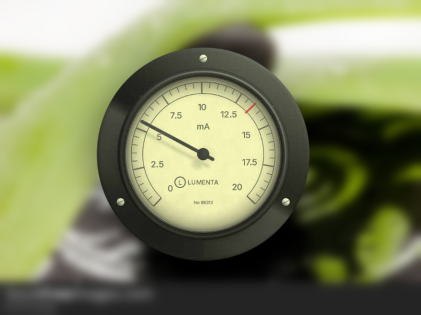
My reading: value=5.5 unit=mA
